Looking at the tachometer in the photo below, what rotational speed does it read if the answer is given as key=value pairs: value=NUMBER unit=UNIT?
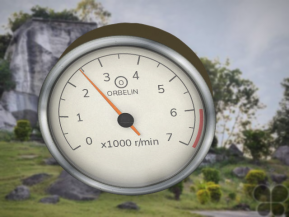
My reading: value=2500 unit=rpm
